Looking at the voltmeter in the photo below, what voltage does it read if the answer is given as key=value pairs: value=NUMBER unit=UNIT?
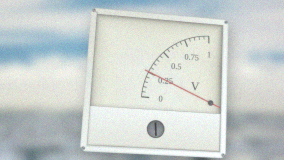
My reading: value=0.25 unit=V
